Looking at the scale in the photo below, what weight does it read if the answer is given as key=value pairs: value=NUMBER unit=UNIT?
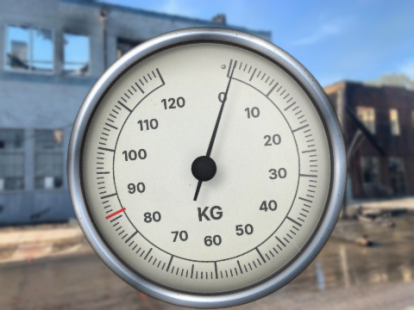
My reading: value=1 unit=kg
